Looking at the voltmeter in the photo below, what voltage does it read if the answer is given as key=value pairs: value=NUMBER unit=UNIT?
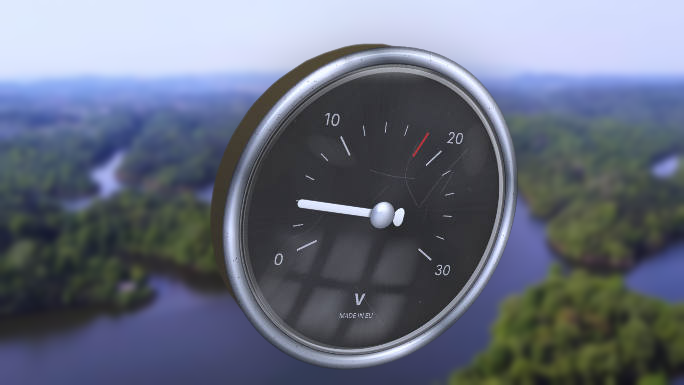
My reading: value=4 unit=V
